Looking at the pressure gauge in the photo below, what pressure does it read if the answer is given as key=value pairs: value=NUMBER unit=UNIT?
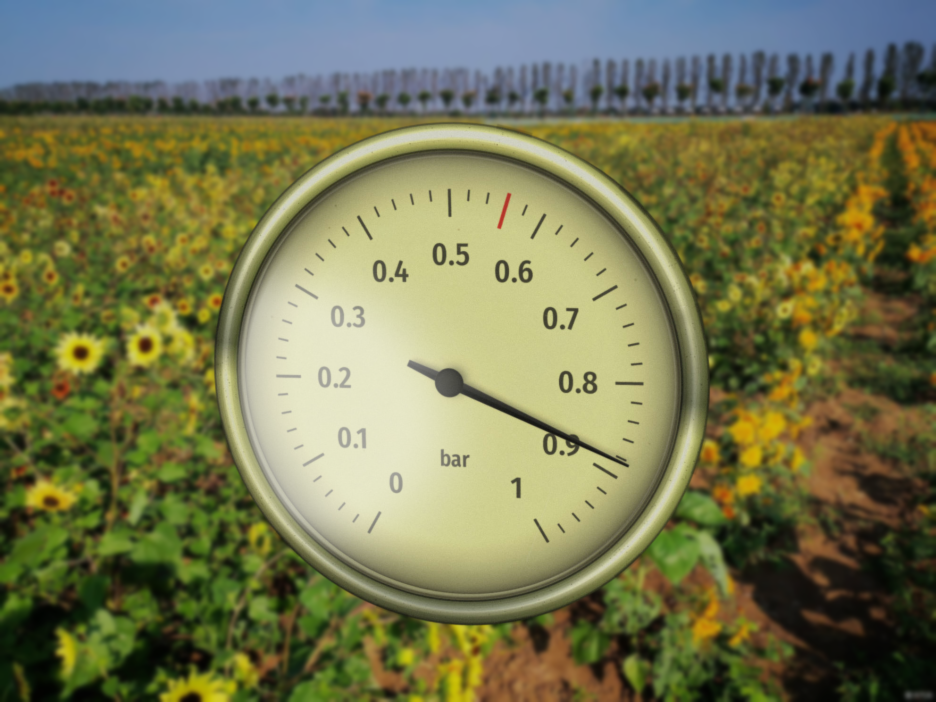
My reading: value=0.88 unit=bar
